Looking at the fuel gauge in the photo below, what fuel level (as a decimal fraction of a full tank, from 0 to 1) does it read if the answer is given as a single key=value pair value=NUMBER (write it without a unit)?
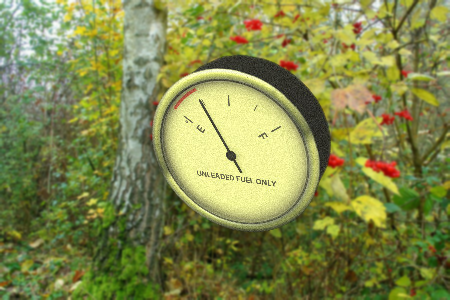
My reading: value=0.25
